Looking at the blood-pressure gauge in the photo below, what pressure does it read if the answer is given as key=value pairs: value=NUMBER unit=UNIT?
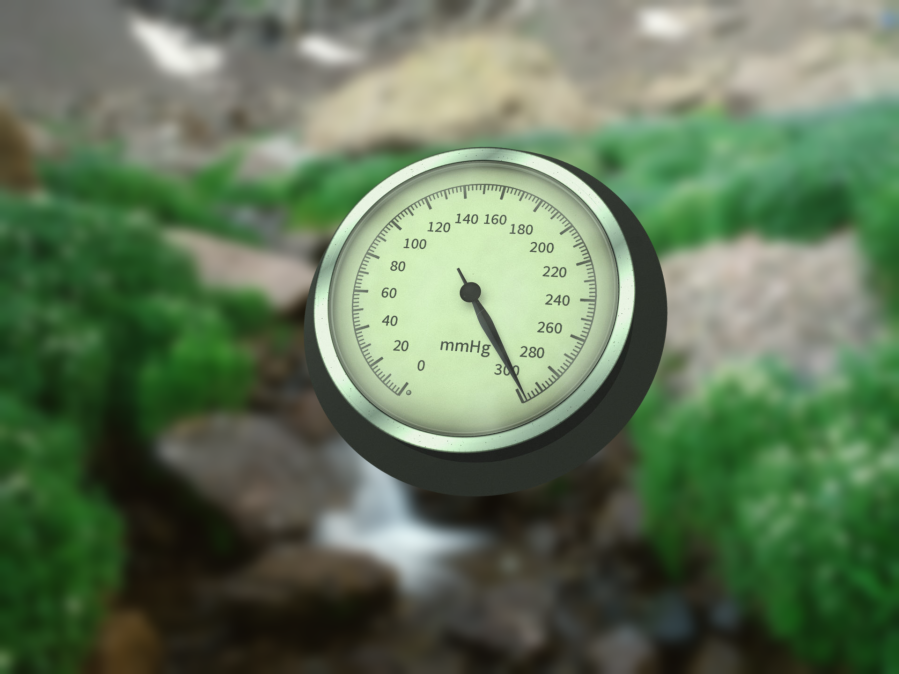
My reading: value=298 unit=mmHg
